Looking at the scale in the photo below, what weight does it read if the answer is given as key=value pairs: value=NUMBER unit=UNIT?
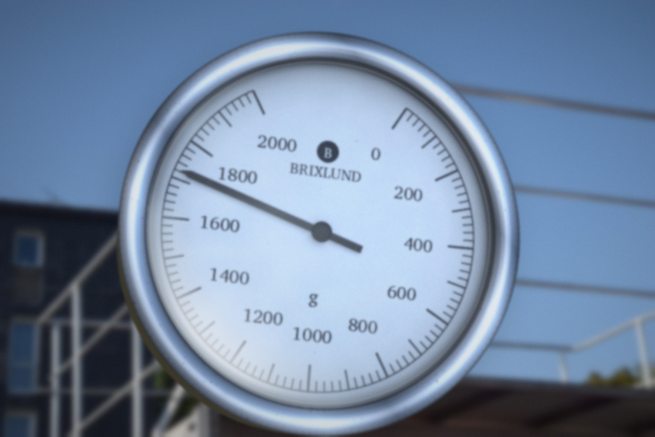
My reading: value=1720 unit=g
